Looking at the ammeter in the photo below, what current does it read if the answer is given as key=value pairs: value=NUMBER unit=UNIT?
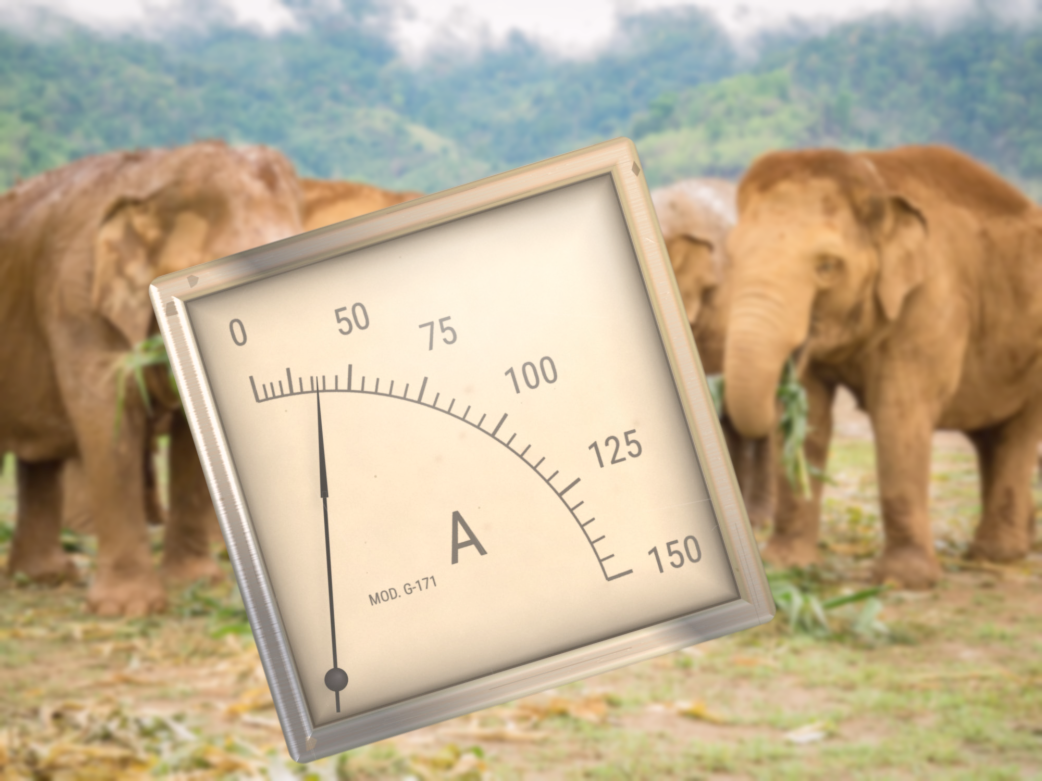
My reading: value=37.5 unit=A
